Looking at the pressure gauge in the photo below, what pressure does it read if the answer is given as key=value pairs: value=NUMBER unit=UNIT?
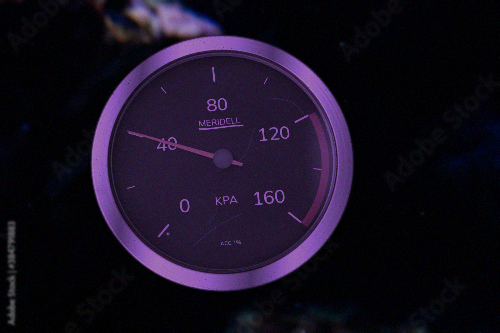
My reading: value=40 unit=kPa
